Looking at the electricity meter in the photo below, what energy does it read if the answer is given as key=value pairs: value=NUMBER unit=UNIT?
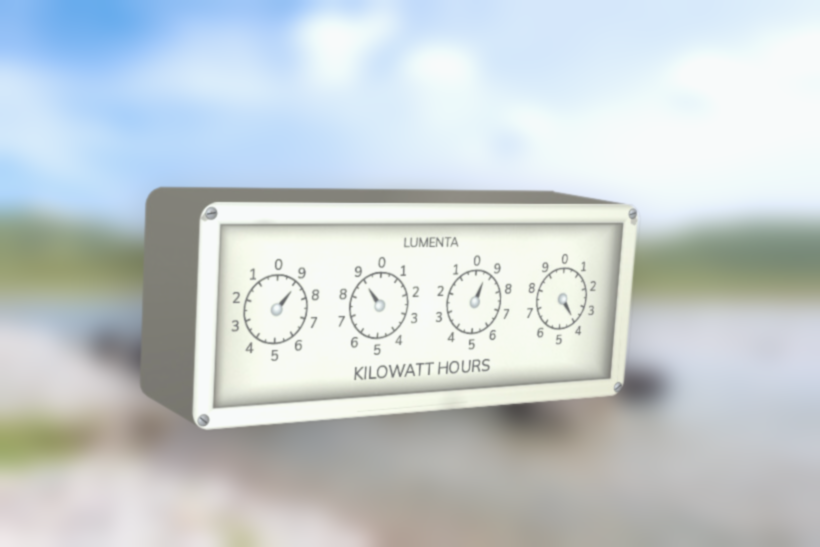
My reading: value=8894 unit=kWh
